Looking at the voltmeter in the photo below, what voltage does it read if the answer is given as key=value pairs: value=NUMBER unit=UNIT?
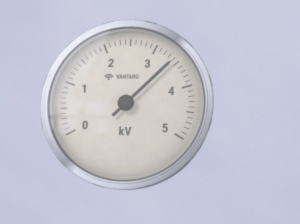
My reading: value=3.4 unit=kV
